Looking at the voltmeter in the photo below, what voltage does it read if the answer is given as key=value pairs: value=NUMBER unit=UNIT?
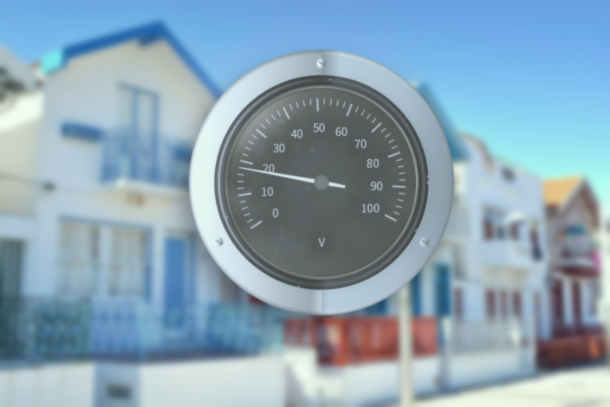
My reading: value=18 unit=V
